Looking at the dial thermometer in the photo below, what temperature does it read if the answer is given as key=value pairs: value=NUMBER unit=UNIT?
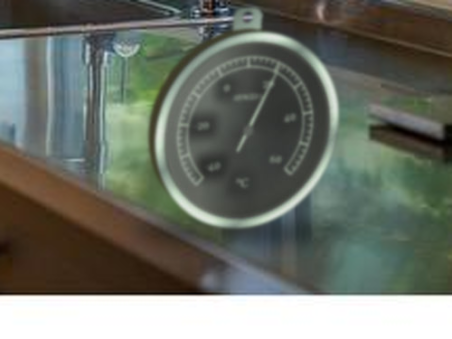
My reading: value=20 unit=°C
